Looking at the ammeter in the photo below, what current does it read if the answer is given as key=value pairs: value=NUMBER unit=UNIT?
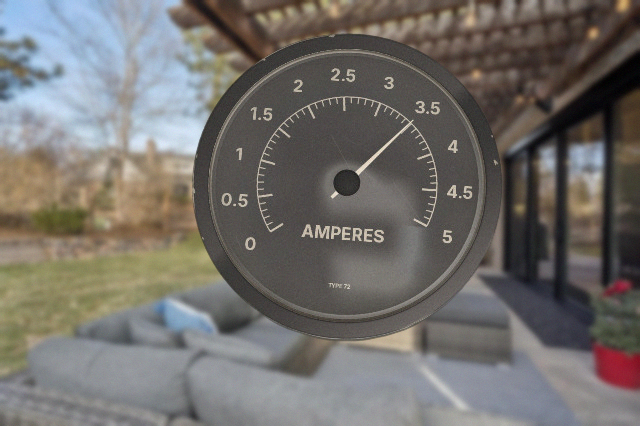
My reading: value=3.5 unit=A
